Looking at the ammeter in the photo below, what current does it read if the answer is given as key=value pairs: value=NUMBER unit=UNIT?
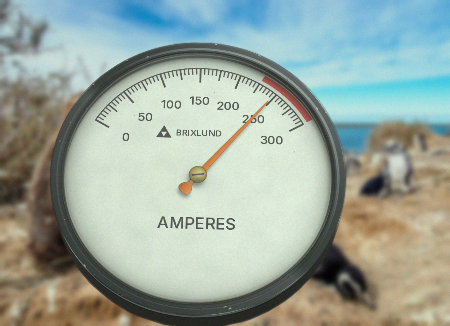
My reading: value=250 unit=A
